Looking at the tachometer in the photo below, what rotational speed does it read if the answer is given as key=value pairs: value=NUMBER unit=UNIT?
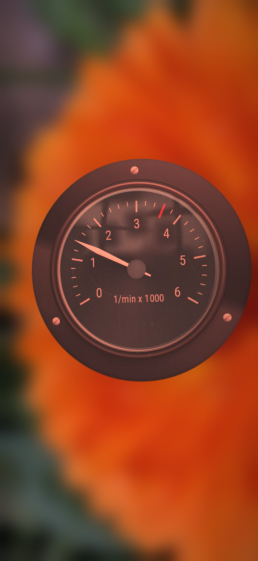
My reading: value=1400 unit=rpm
